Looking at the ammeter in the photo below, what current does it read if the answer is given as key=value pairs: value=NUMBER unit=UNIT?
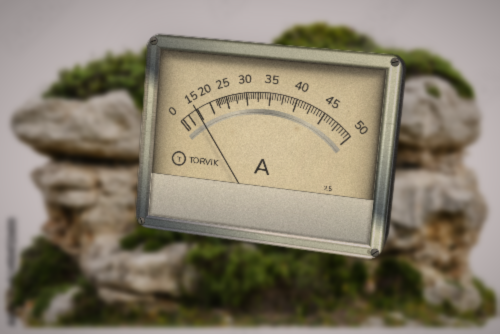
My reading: value=15 unit=A
